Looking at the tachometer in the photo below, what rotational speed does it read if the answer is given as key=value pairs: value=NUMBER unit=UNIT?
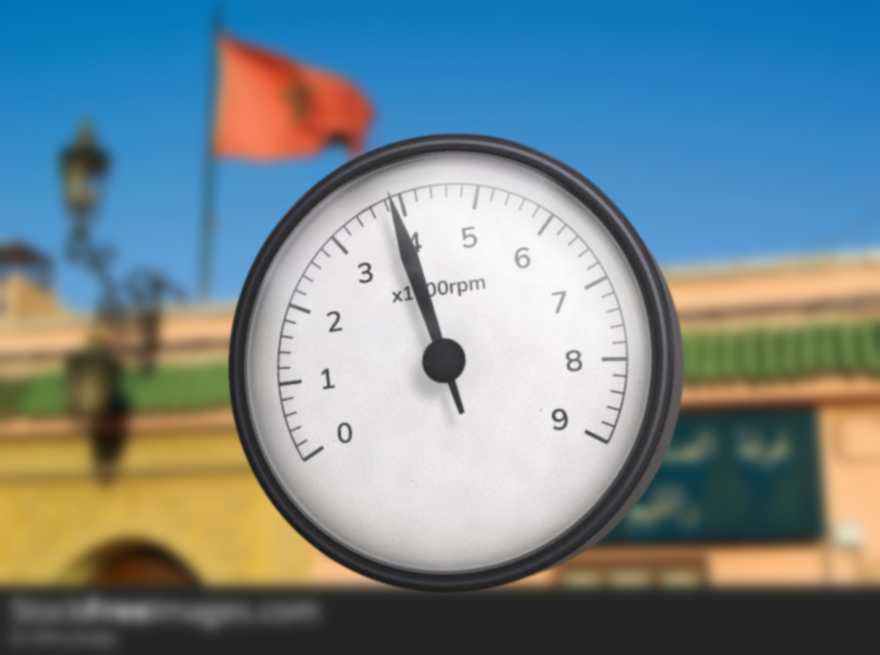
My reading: value=3900 unit=rpm
